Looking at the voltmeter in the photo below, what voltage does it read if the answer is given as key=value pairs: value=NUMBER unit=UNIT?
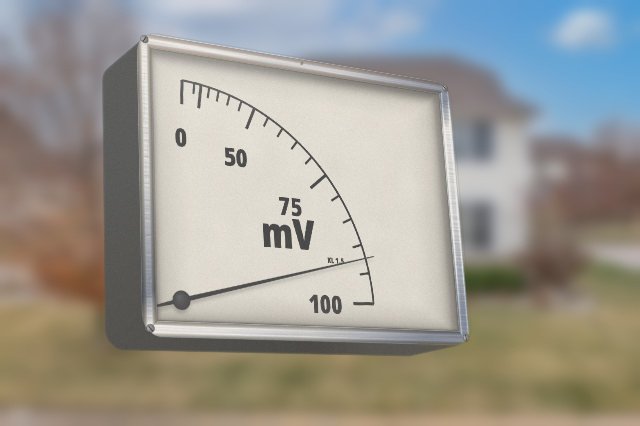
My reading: value=92.5 unit=mV
